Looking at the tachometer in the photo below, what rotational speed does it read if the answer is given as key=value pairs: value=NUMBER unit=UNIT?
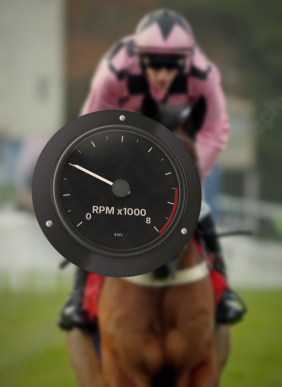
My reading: value=2000 unit=rpm
